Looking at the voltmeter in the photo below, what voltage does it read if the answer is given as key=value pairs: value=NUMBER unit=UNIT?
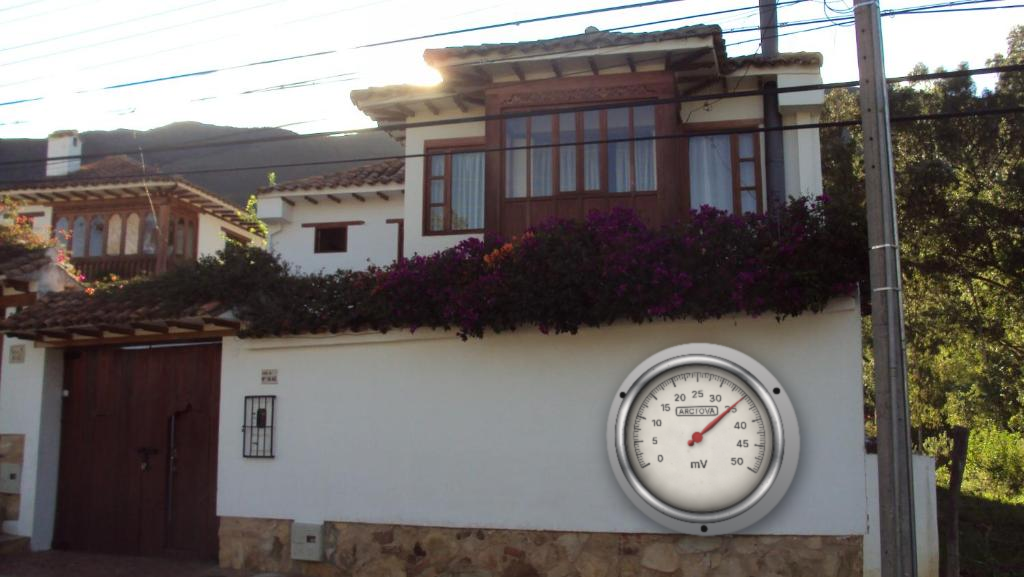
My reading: value=35 unit=mV
